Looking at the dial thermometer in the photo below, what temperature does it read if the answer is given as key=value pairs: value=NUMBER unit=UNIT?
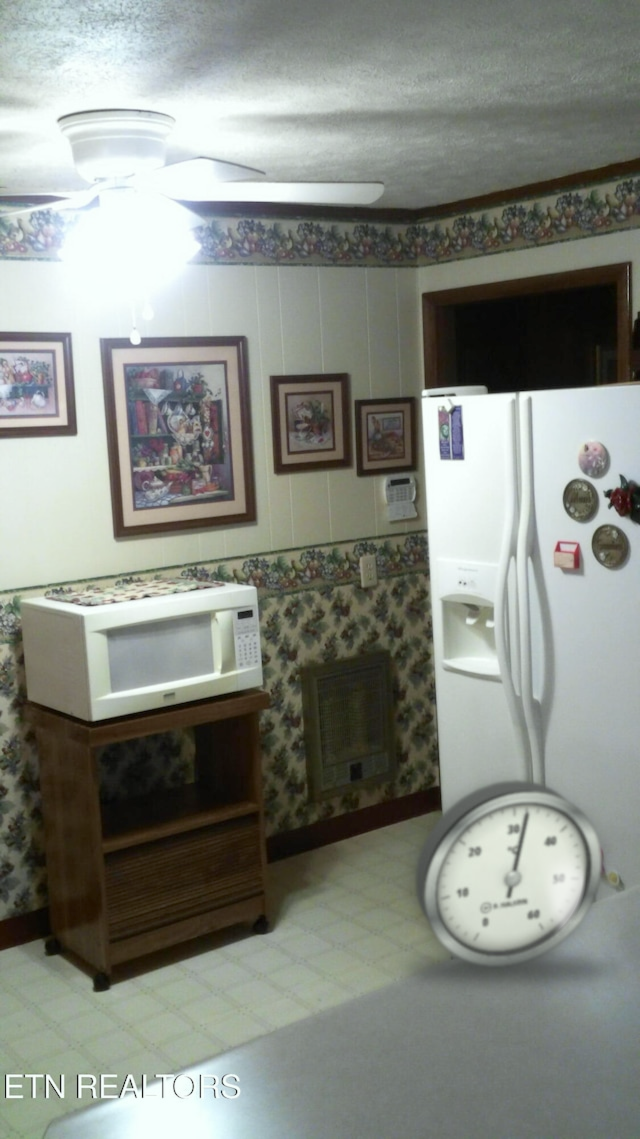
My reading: value=32 unit=°C
